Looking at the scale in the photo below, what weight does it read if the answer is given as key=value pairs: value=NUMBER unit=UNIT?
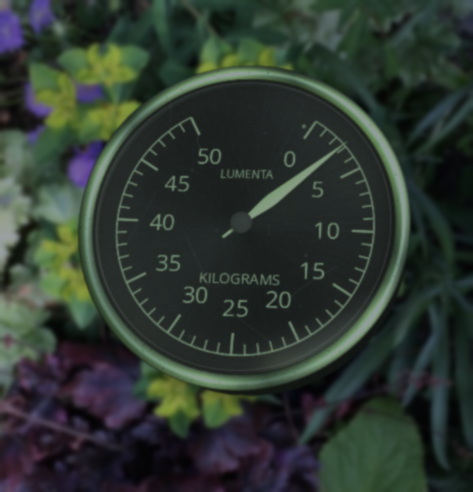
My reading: value=3 unit=kg
